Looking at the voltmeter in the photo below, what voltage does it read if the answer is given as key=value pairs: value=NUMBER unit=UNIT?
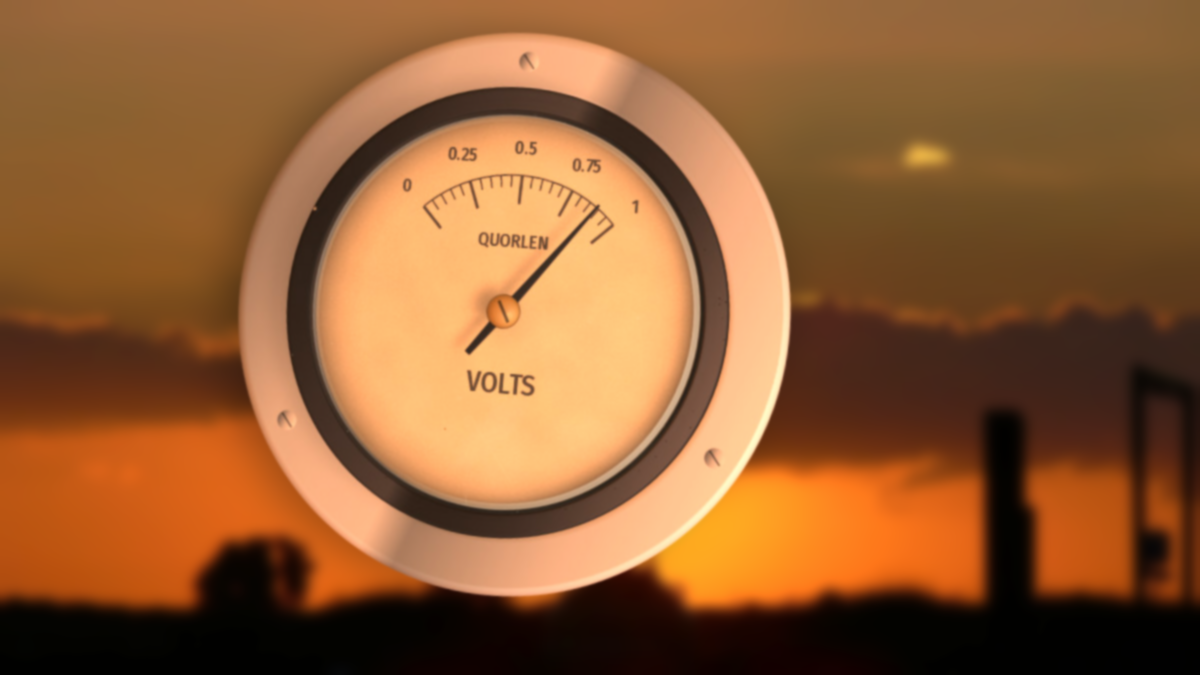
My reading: value=0.9 unit=V
